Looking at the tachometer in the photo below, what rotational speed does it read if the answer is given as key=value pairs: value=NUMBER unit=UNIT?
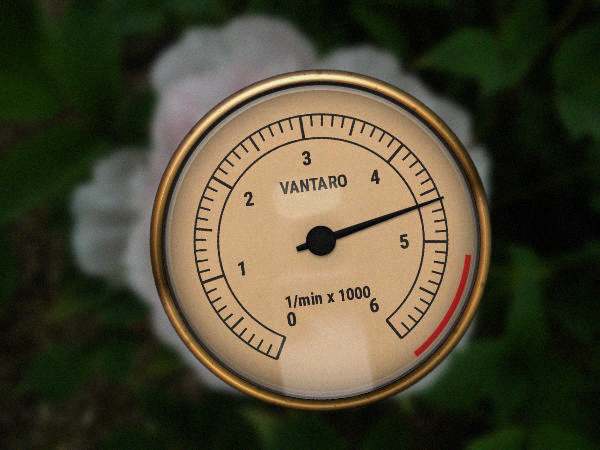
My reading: value=4600 unit=rpm
